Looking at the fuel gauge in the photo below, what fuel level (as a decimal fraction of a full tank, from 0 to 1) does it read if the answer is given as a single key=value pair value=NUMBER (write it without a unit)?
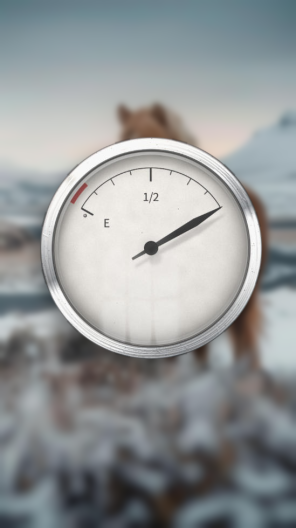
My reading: value=1
